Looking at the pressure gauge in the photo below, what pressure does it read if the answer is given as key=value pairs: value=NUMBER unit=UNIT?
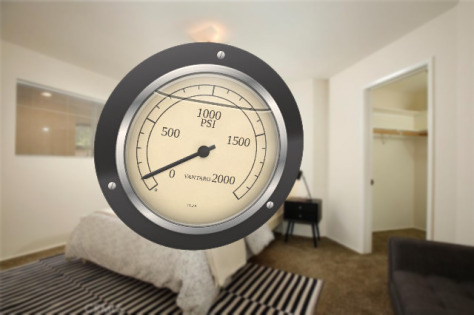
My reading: value=100 unit=psi
